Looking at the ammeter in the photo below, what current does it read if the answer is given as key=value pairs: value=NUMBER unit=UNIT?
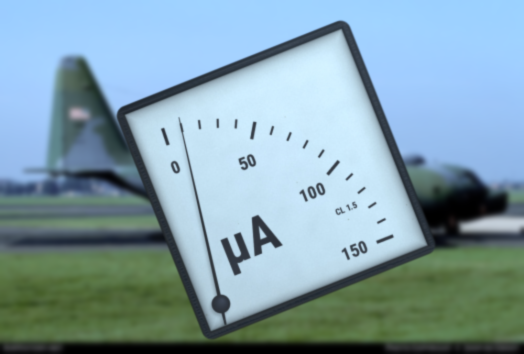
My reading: value=10 unit=µA
